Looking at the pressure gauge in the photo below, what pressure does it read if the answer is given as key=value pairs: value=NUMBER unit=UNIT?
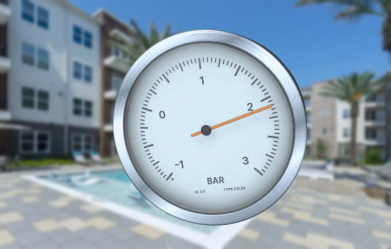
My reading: value=2.1 unit=bar
